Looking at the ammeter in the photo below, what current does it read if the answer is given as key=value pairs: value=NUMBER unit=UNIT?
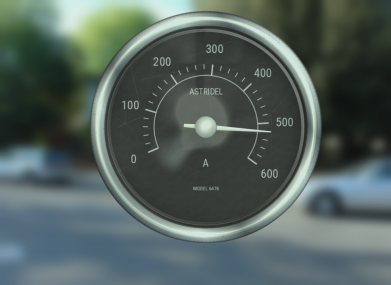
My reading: value=520 unit=A
